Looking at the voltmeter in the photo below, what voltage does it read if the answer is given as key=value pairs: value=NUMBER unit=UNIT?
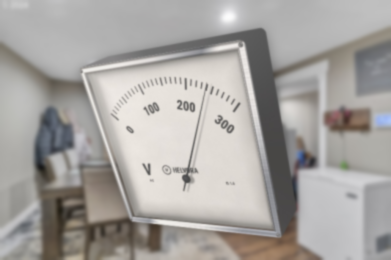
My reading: value=240 unit=V
